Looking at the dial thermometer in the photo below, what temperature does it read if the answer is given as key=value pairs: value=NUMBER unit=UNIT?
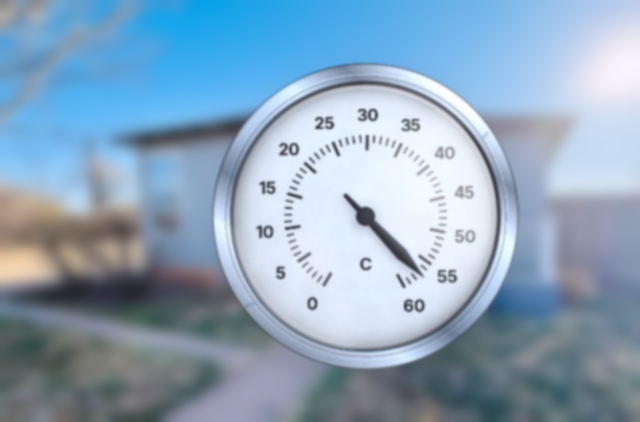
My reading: value=57 unit=°C
